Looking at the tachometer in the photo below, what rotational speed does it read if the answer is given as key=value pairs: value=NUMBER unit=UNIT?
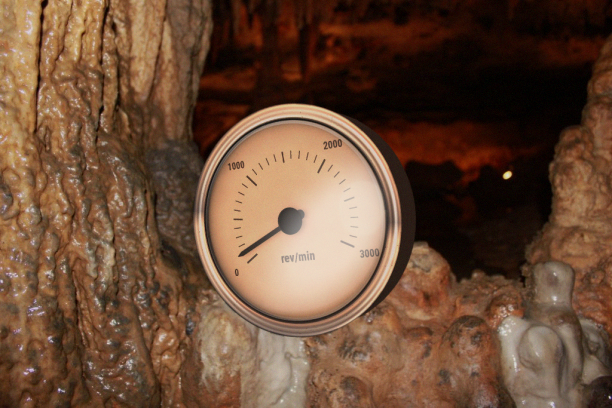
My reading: value=100 unit=rpm
